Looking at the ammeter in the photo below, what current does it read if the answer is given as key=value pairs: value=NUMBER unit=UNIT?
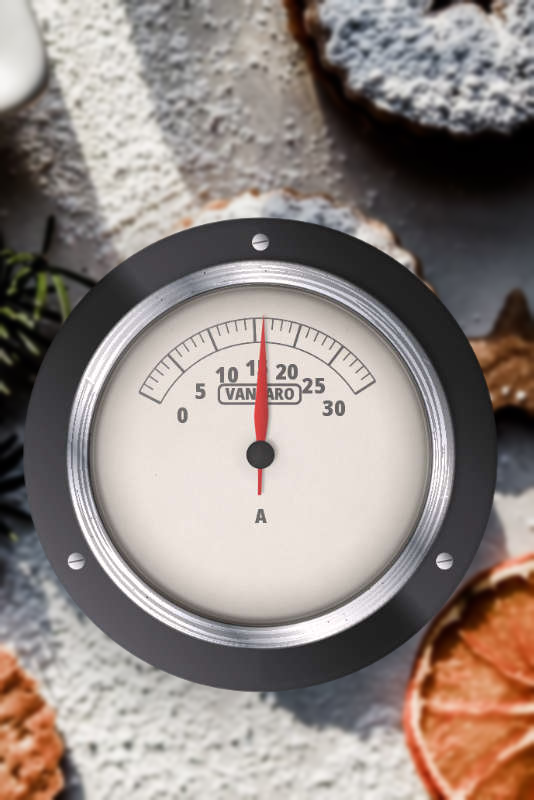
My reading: value=16 unit=A
